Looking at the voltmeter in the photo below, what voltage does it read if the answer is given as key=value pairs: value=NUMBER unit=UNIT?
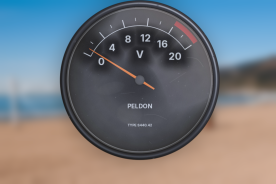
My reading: value=1 unit=V
